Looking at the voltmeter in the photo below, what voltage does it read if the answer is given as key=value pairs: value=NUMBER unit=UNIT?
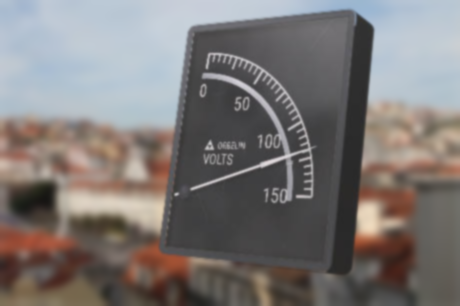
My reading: value=120 unit=V
